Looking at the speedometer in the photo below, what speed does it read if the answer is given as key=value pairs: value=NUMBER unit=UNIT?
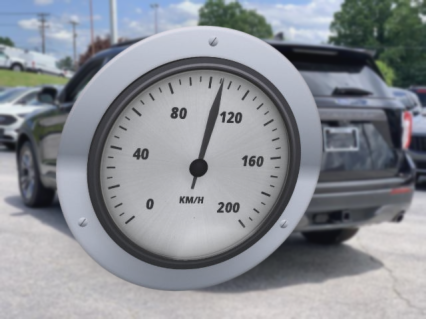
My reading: value=105 unit=km/h
